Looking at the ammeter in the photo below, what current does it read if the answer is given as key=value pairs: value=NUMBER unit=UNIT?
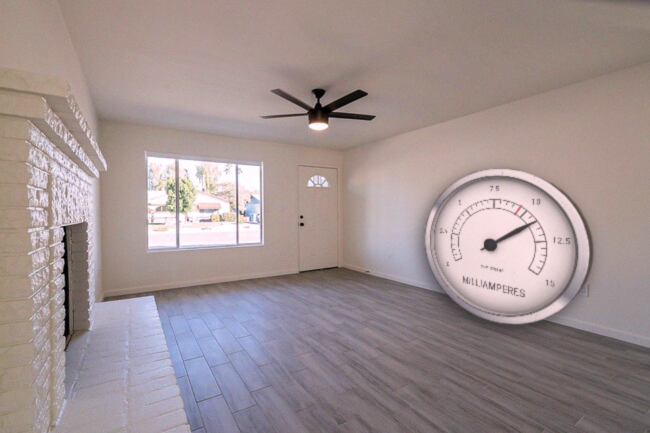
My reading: value=11 unit=mA
